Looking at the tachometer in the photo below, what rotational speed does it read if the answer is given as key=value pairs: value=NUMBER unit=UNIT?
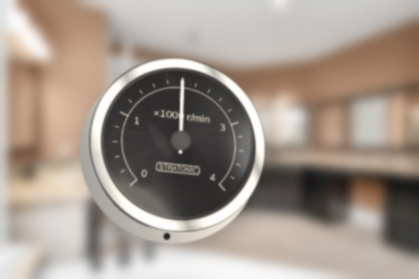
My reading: value=2000 unit=rpm
